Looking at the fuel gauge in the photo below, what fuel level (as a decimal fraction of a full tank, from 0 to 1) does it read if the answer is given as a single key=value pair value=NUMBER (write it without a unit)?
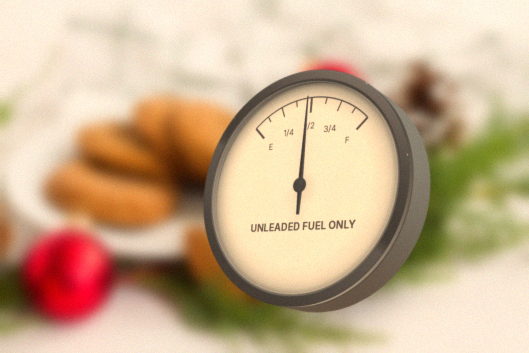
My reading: value=0.5
